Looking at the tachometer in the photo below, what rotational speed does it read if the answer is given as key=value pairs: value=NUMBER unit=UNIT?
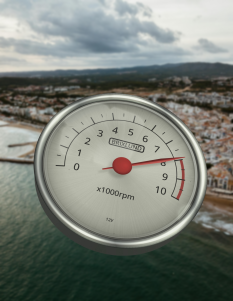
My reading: value=8000 unit=rpm
